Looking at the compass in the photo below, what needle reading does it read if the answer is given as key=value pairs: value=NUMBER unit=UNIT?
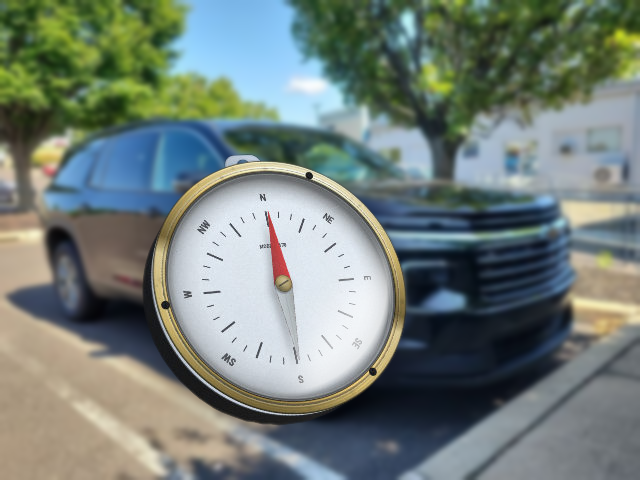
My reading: value=0 unit=°
